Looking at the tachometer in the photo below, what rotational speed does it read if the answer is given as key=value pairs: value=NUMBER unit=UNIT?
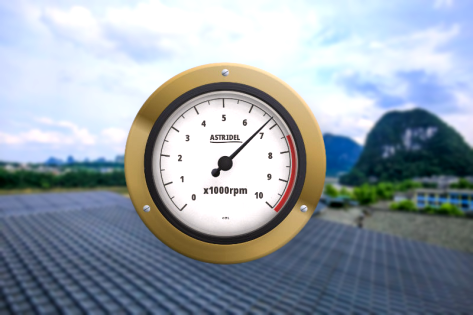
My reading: value=6750 unit=rpm
